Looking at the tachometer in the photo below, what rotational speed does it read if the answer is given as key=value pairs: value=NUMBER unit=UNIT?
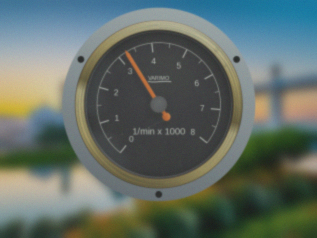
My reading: value=3250 unit=rpm
